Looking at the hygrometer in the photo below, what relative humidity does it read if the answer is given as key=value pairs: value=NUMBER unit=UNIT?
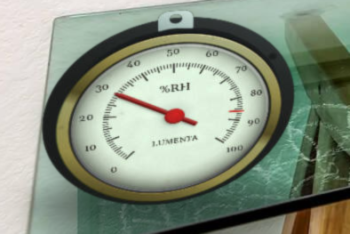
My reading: value=30 unit=%
